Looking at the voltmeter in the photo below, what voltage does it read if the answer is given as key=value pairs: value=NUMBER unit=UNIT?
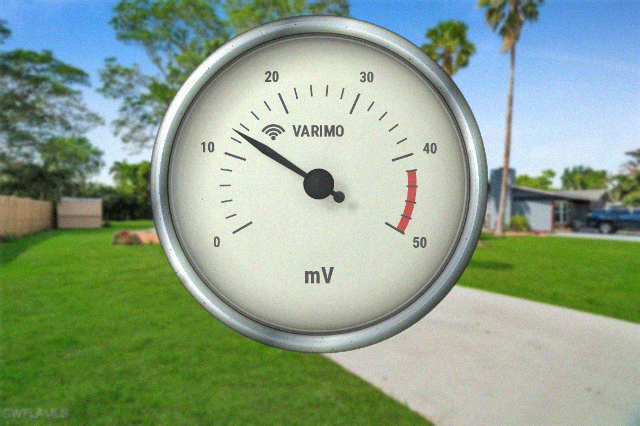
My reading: value=13 unit=mV
